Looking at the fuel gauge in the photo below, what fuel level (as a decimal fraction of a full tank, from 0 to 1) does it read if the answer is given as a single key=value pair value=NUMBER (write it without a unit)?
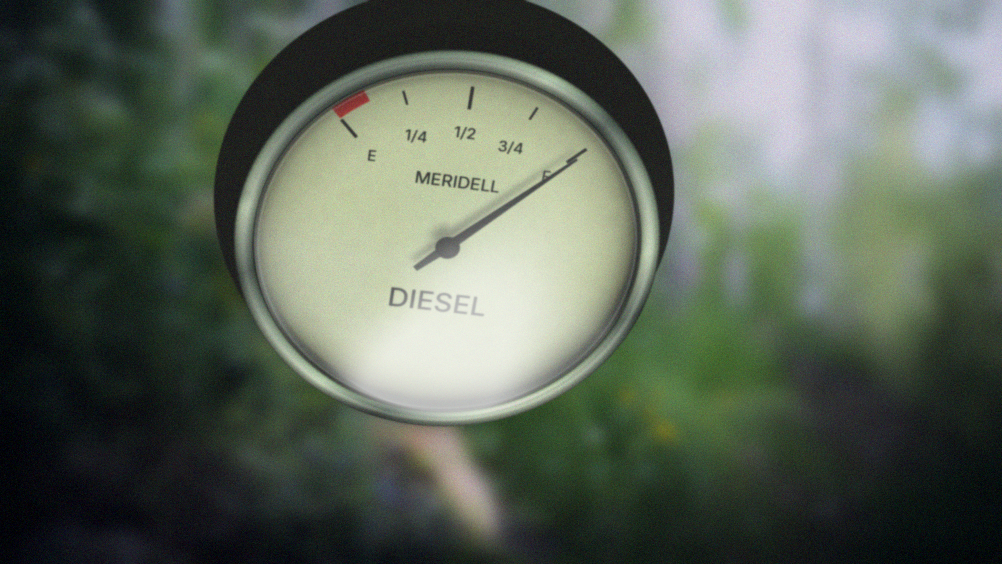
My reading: value=1
